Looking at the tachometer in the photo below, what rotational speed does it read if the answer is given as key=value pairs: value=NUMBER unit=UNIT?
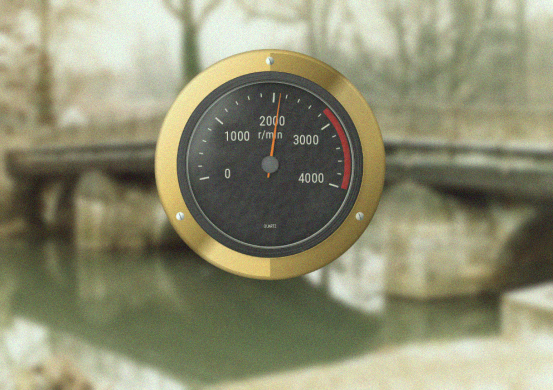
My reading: value=2100 unit=rpm
